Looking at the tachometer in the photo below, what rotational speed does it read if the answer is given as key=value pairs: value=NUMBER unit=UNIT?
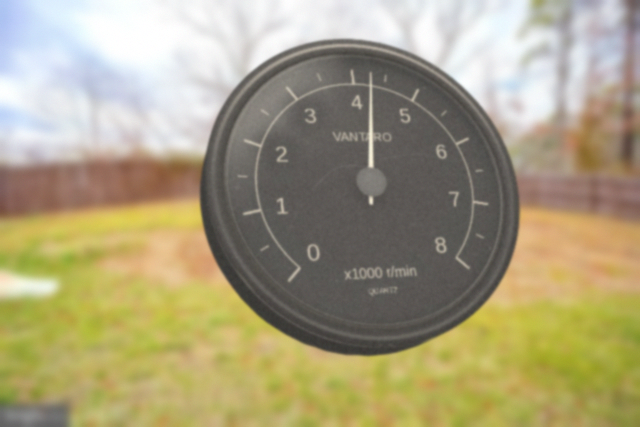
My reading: value=4250 unit=rpm
